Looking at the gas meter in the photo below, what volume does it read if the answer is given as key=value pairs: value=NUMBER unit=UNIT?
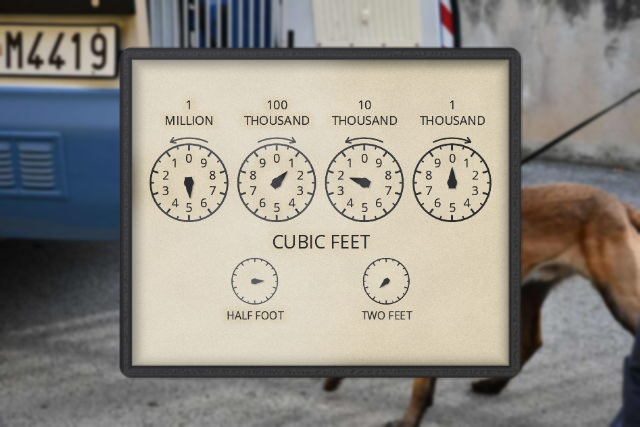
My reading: value=512000 unit=ft³
